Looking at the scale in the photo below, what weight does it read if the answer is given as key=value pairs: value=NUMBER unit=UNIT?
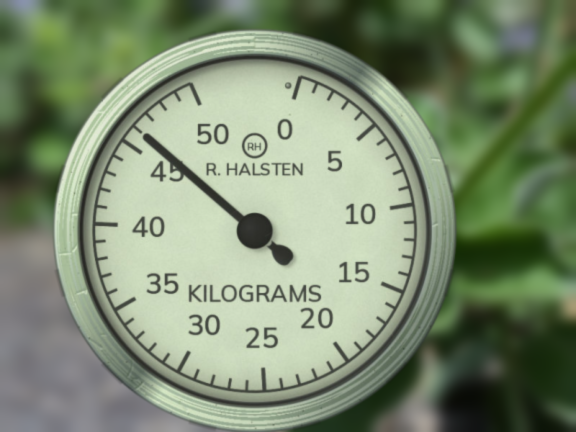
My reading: value=46 unit=kg
